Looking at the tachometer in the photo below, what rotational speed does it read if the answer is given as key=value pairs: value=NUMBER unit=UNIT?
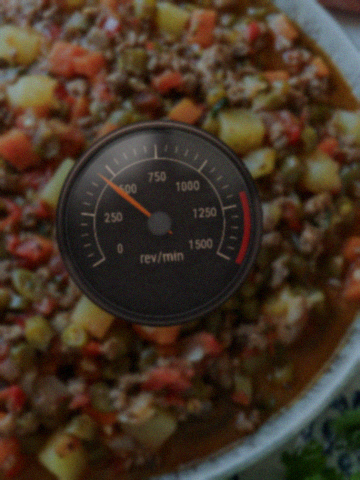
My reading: value=450 unit=rpm
